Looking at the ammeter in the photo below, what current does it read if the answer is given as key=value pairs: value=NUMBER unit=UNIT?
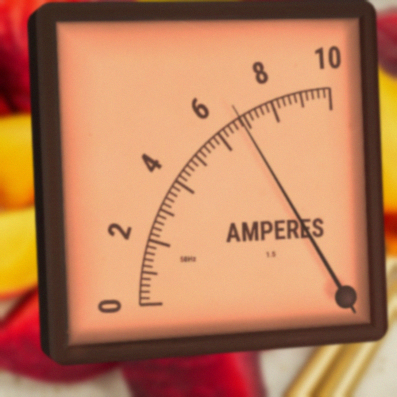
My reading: value=6.8 unit=A
